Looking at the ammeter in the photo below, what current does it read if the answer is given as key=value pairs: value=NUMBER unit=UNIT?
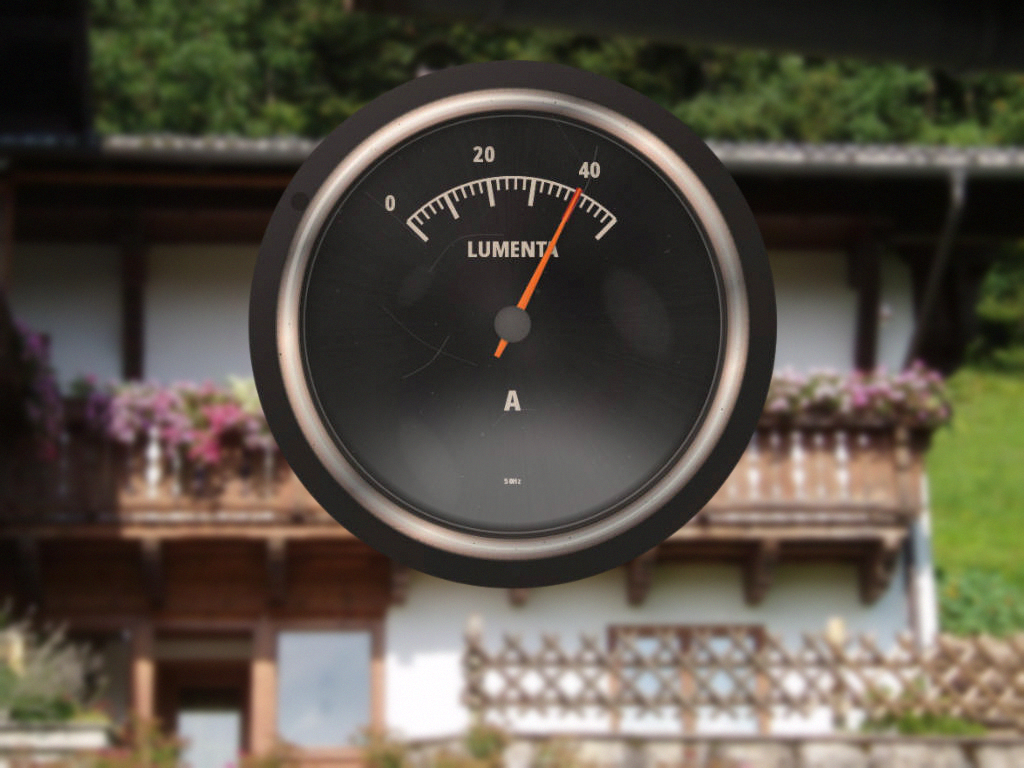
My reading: value=40 unit=A
